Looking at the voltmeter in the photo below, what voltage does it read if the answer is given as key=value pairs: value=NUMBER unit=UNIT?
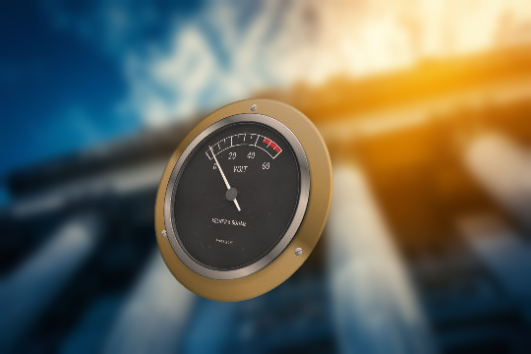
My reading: value=5 unit=V
